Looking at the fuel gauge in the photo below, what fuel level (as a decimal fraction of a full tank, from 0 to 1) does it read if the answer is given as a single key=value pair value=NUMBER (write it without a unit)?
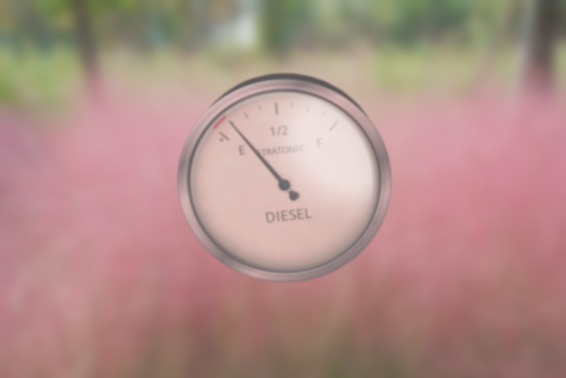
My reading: value=0.125
